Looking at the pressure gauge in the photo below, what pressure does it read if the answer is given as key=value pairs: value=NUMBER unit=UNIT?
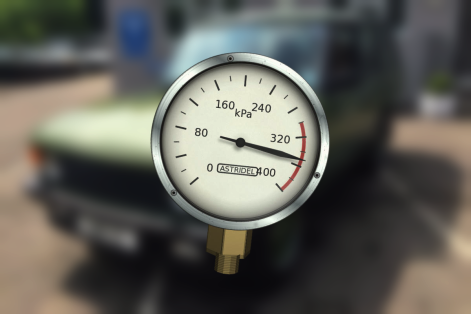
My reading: value=350 unit=kPa
